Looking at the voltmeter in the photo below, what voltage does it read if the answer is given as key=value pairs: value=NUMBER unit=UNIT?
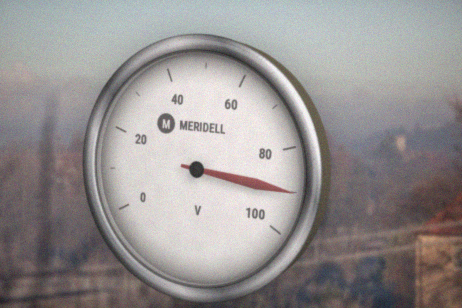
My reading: value=90 unit=V
